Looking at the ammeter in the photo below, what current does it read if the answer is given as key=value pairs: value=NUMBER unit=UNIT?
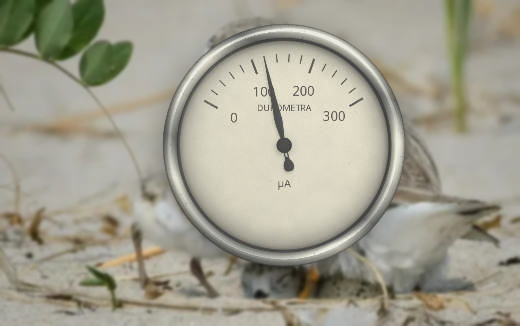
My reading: value=120 unit=µA
